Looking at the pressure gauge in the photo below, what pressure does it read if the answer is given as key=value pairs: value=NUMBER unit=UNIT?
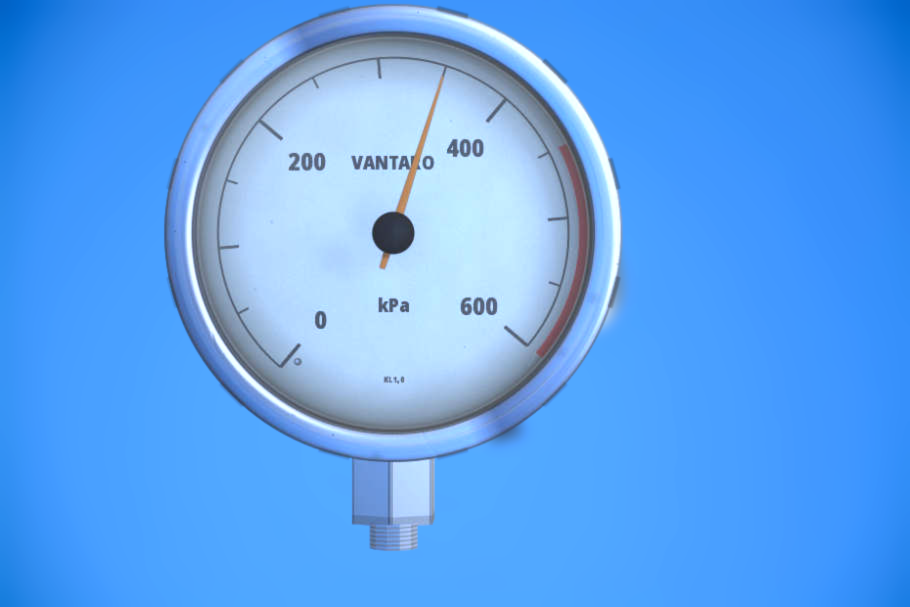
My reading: value=350 unit=kPa
